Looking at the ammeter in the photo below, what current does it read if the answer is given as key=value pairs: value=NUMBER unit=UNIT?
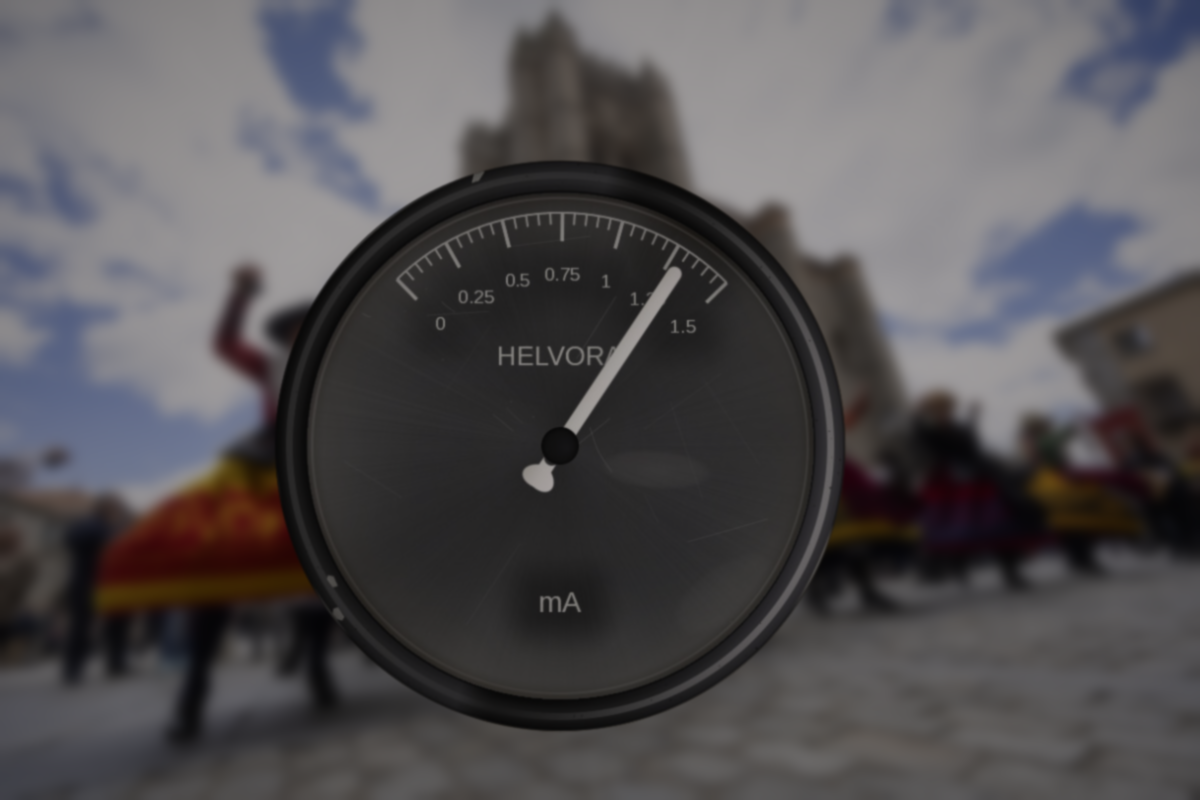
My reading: value=1.3 unit=mA
